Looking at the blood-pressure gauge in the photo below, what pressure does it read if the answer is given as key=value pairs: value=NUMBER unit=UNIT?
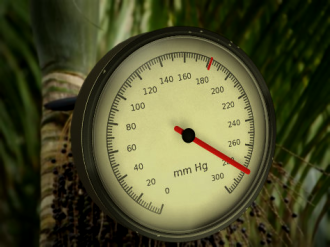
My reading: value=280 unit=mmHg
